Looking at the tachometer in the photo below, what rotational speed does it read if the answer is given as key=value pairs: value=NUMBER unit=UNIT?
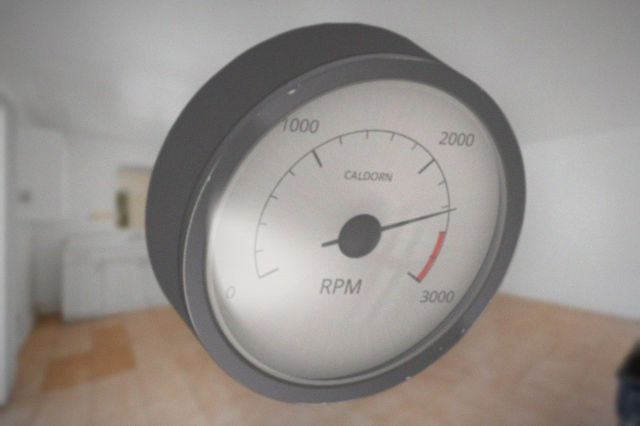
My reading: value=2400 unit=rpm
